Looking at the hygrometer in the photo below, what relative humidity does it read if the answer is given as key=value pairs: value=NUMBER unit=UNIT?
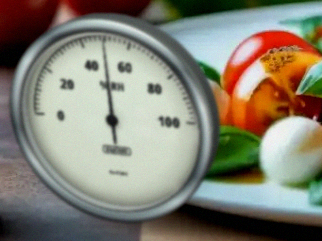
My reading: value=50 unit=%
